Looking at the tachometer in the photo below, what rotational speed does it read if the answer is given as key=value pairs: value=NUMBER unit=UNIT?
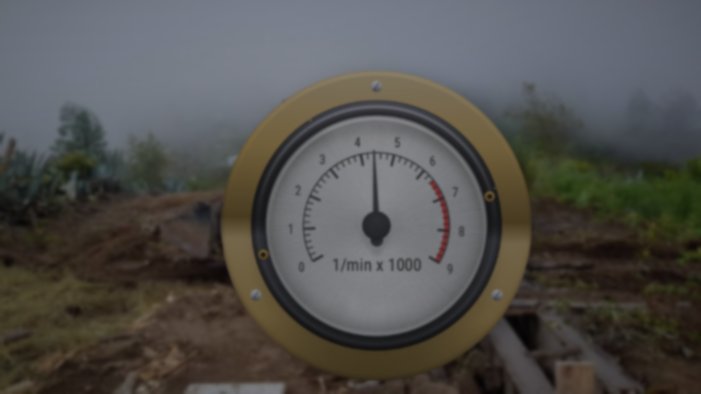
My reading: value=4400 unit=rpm
